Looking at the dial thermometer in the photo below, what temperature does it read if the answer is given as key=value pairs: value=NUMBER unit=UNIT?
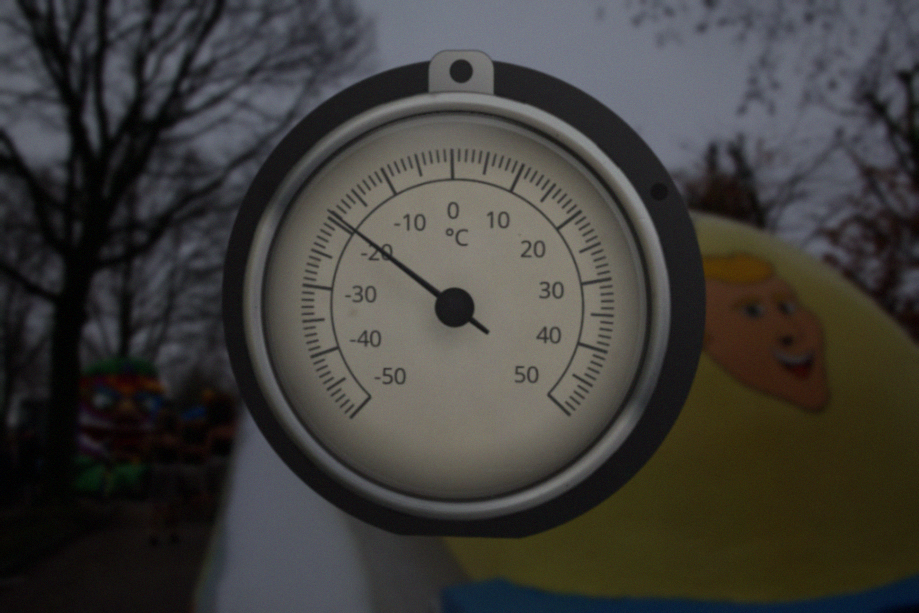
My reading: value=-19 unit=°C
